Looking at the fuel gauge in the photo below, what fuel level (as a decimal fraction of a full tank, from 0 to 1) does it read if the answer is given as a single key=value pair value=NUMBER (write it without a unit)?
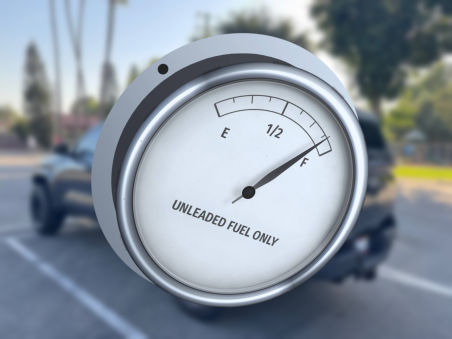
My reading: value=0.875
